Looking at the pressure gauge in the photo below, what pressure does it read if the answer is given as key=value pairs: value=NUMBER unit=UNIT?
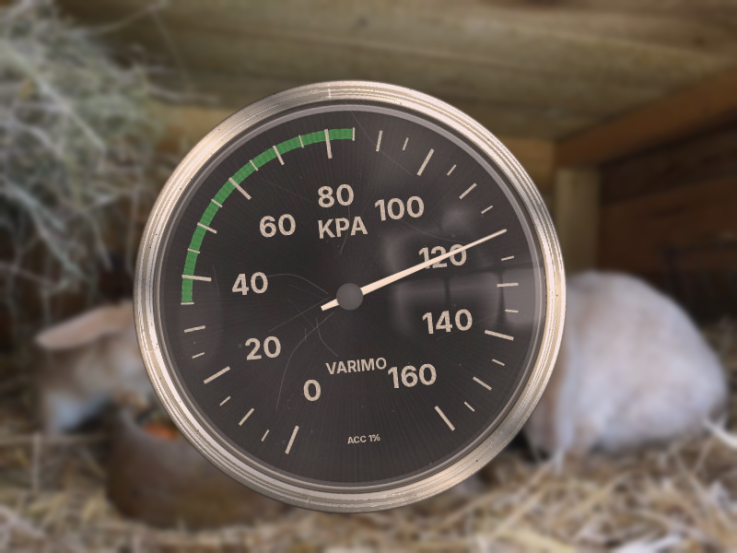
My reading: value=120 unit=kPa
